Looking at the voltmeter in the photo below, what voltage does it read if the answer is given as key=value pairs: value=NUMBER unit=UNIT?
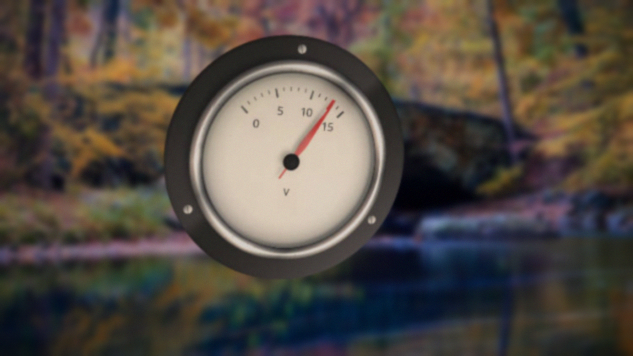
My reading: value=13 unit=V
